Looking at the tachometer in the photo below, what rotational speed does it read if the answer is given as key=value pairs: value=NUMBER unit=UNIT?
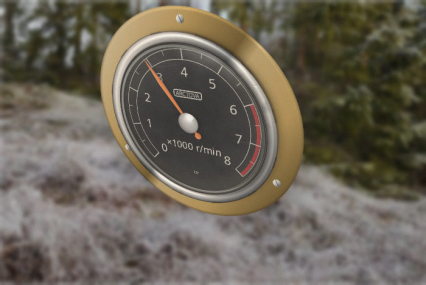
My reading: value=3000 unit=rpm
